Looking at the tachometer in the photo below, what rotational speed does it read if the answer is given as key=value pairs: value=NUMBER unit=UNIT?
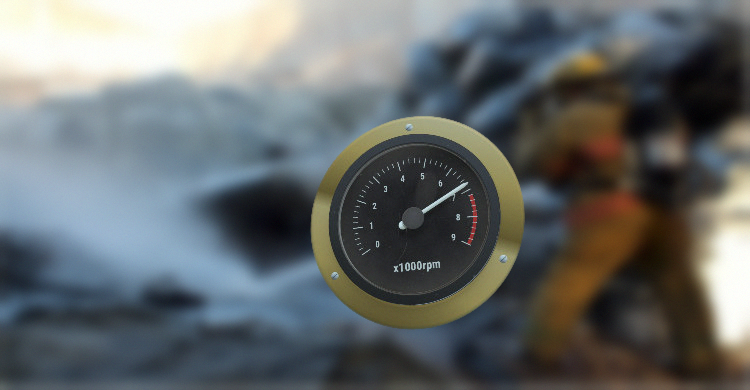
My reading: value=6800 unit=rpm
